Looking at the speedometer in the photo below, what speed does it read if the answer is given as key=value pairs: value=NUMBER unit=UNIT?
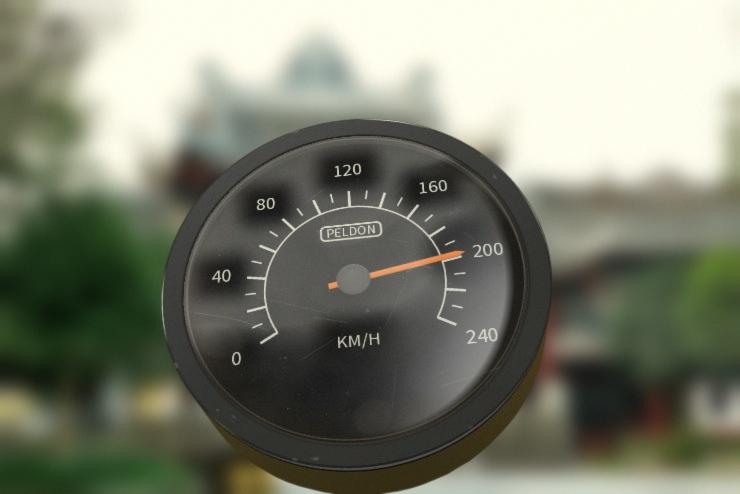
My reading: value=200 unit=km/h
